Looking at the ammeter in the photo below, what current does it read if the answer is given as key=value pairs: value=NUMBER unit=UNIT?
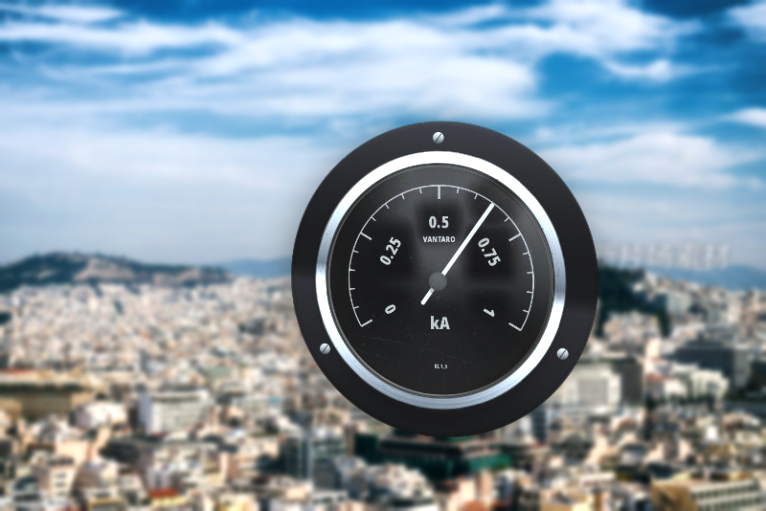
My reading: value=0.65 unit=kA
